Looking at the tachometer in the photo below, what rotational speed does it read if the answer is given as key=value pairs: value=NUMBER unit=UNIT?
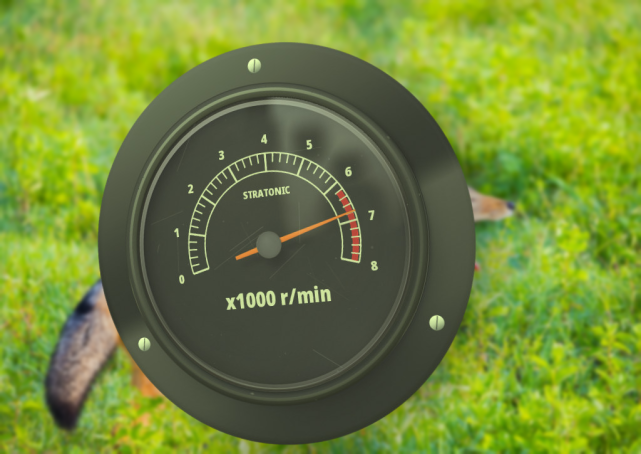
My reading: value=6800 unit=rpm
